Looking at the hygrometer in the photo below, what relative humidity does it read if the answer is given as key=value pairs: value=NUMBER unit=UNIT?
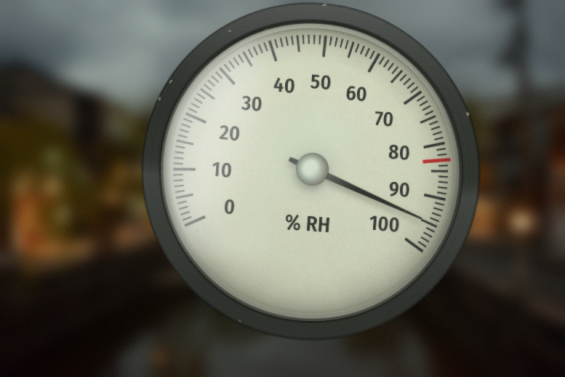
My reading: value=95 unit=%
